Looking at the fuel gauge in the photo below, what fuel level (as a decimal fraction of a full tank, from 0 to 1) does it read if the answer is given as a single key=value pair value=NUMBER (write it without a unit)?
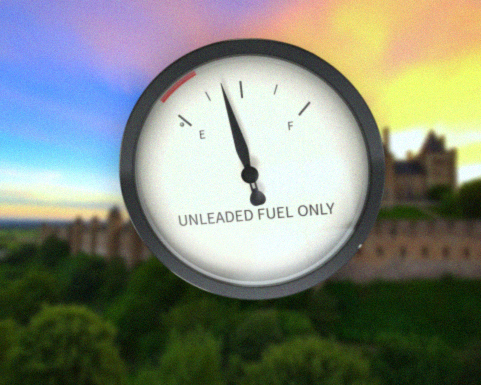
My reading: value=0.375
